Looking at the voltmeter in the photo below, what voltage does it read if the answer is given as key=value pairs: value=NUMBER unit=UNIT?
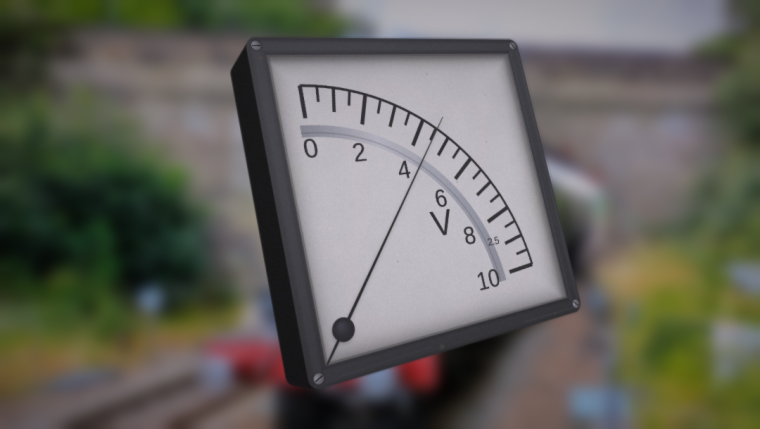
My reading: value=4.5 unit=V
